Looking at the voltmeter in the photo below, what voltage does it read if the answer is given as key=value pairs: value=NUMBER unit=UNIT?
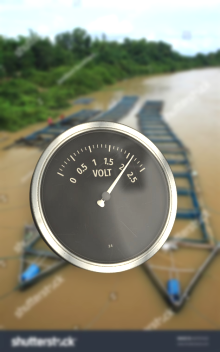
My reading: value=2.1 unit=V
